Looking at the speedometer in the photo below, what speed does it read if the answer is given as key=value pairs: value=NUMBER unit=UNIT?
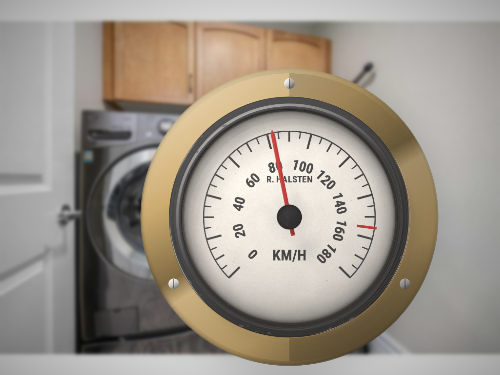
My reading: value=82.5 unit=km/h
